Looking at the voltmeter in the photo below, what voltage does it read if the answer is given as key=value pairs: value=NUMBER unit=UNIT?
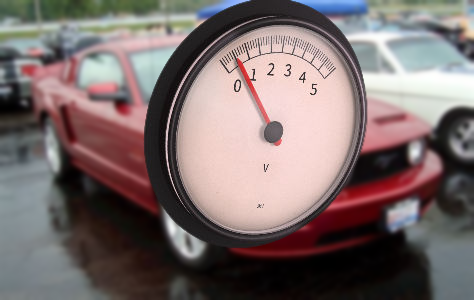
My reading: value=0.5 unit=V
